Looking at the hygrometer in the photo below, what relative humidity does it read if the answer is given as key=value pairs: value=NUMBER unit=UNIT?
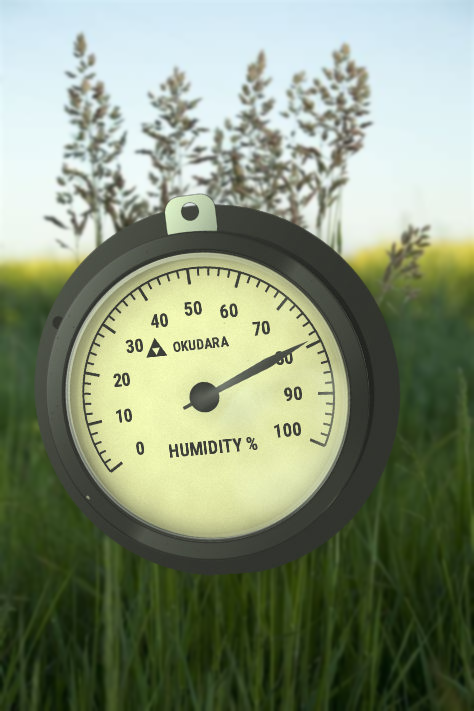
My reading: value=79 unit=%
